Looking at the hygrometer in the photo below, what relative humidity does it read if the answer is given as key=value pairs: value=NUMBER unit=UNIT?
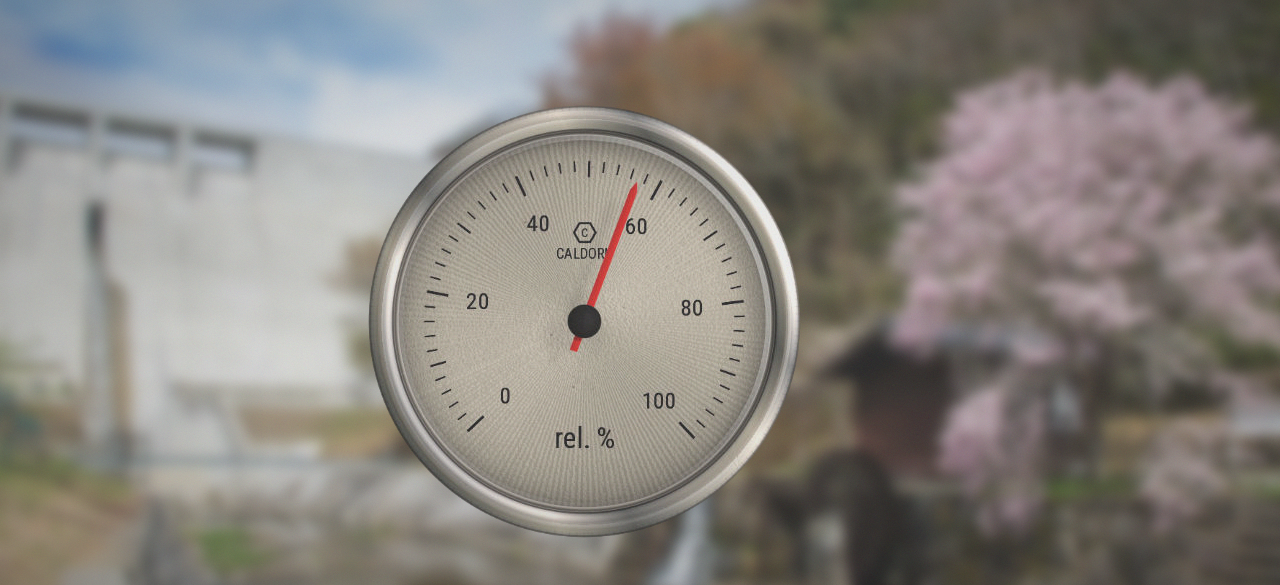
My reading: value=57 unit=%
